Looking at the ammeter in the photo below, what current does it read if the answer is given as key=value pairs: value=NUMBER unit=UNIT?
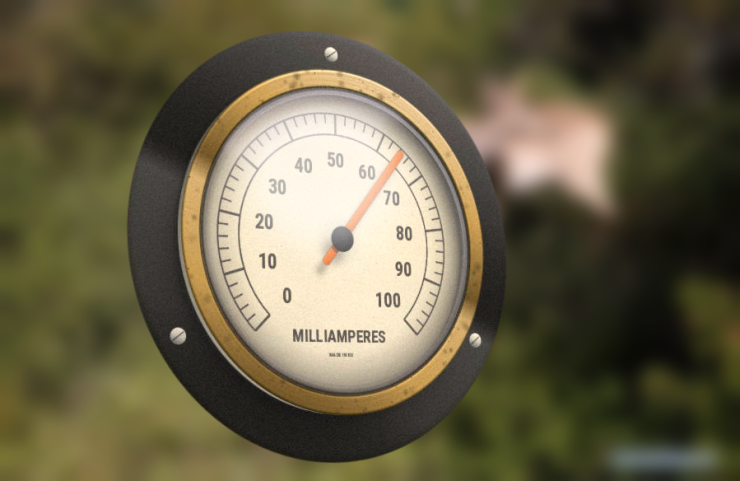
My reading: value=64 unit=mA
